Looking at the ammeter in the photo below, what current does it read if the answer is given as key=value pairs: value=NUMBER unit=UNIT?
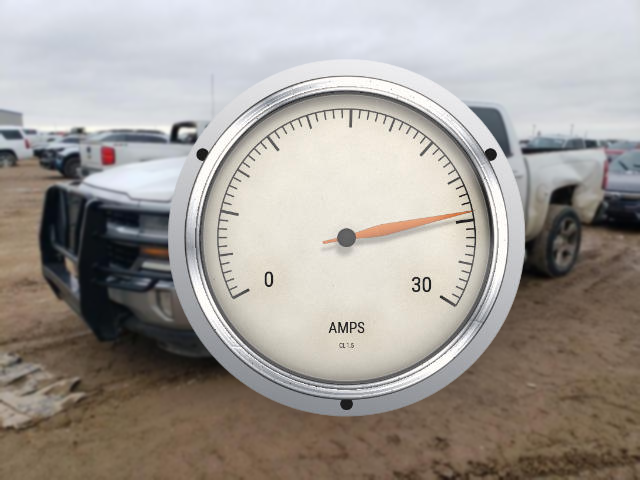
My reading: value=24.5 unit=A
